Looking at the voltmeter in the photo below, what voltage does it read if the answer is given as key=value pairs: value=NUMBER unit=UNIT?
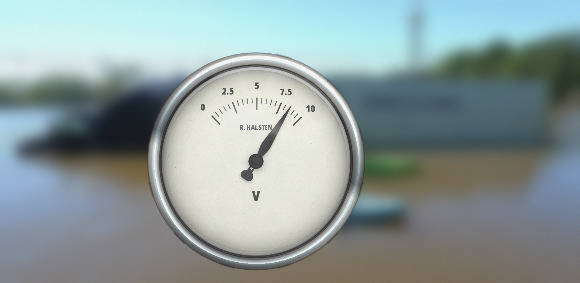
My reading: value=8.5 unit=V
